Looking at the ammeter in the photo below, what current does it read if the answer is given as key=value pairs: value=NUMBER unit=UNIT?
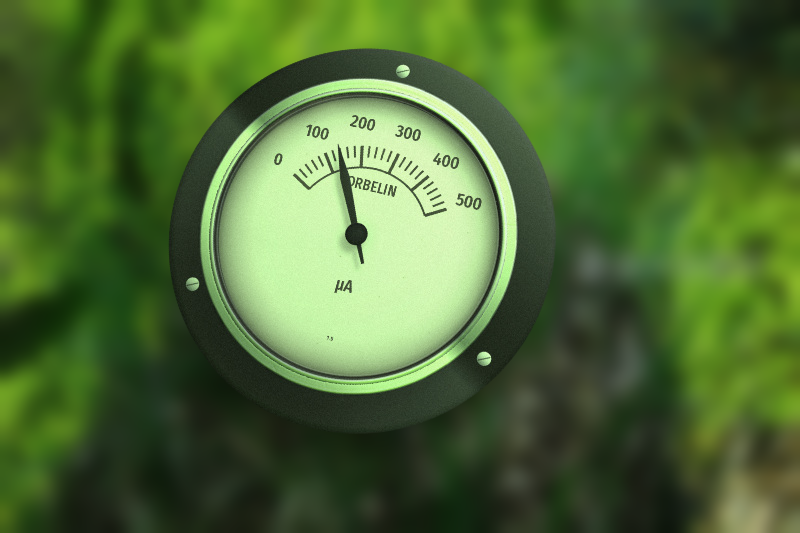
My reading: value=140 unit=µA
